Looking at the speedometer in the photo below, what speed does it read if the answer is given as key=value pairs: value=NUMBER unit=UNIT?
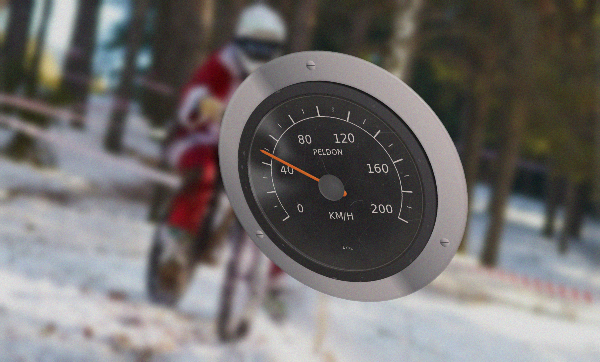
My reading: value=50 unit=km/h
